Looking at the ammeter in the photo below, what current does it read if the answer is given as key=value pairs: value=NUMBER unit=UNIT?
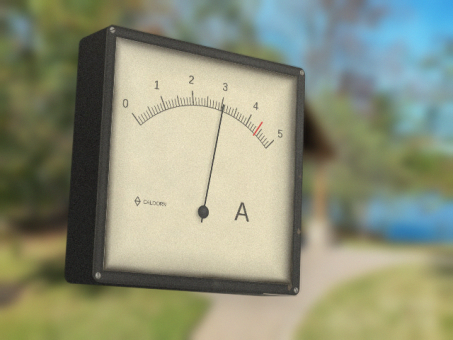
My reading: value=3 unit=A
